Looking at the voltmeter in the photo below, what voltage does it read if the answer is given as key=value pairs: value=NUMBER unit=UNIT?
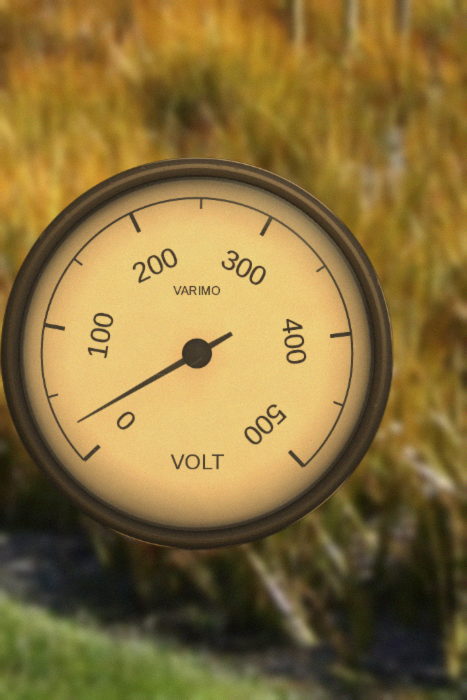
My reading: value=25 unit=V
